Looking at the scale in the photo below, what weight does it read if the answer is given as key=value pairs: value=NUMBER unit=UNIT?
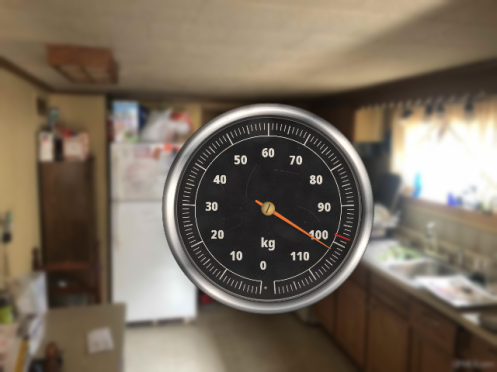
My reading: value=102 unit=kg
